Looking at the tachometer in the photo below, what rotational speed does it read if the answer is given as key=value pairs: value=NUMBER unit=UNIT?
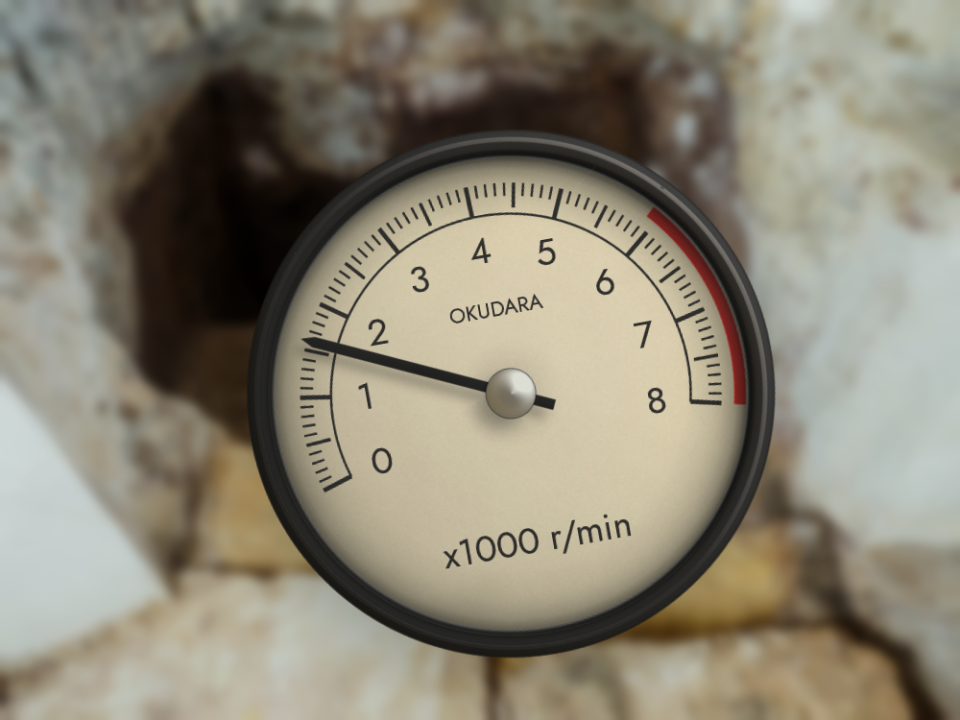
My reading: value=1600 unit=rpm
